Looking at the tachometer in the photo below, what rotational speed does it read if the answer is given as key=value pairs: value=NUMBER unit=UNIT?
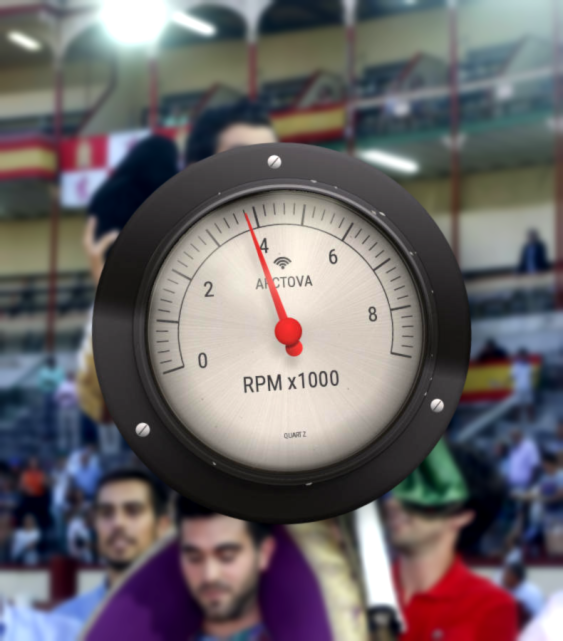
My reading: value=3800 unit=rpm
